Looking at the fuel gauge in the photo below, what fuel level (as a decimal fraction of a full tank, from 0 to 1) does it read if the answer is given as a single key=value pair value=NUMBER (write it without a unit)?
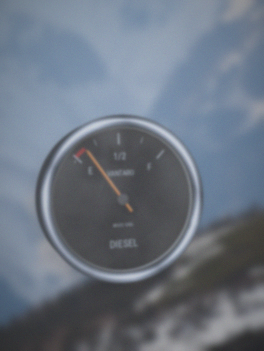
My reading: value=0.125
